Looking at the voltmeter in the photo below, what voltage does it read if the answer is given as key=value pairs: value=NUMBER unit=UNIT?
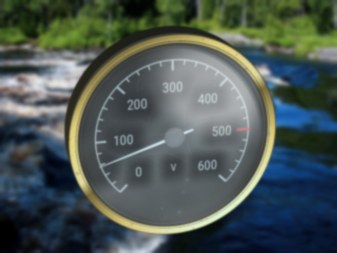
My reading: value=60 unit=V
